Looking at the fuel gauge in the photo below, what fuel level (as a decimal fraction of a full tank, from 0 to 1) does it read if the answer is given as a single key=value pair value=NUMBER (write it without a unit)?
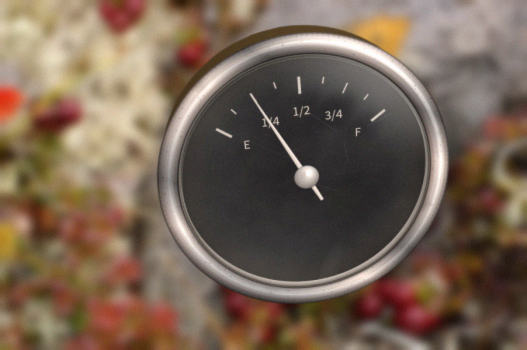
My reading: value=0.25
